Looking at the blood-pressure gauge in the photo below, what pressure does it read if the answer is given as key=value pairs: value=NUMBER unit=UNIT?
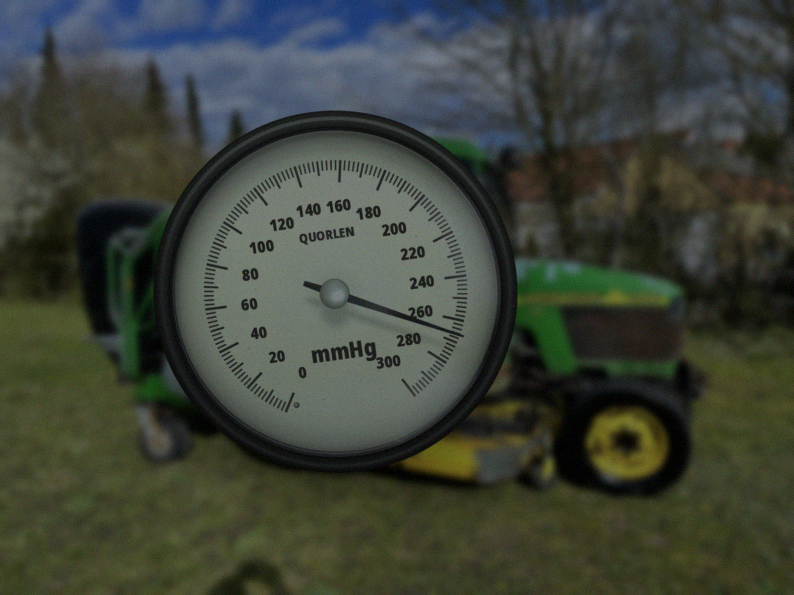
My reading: value=266 unit=mmHg
